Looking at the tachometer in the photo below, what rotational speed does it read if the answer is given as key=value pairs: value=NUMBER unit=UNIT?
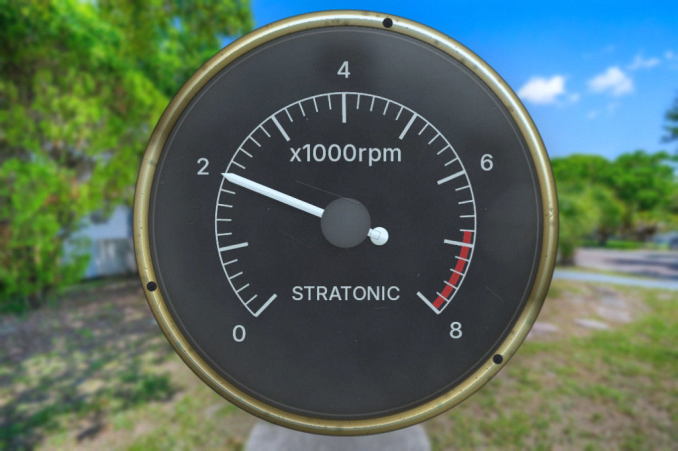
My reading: value=2000 unit=rpm
